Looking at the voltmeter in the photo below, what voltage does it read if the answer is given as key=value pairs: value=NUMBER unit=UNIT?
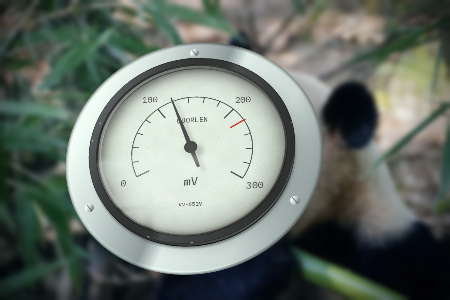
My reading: value=120 unit=mV
